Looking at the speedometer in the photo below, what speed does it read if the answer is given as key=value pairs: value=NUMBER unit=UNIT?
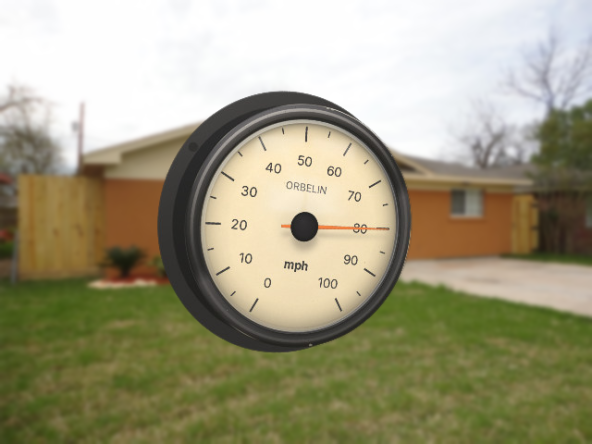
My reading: value=80 unit=mph
